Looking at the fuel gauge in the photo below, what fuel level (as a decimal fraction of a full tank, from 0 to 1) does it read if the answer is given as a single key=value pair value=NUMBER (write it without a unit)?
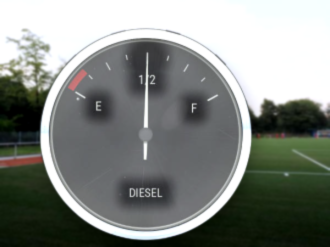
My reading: value=0.5
